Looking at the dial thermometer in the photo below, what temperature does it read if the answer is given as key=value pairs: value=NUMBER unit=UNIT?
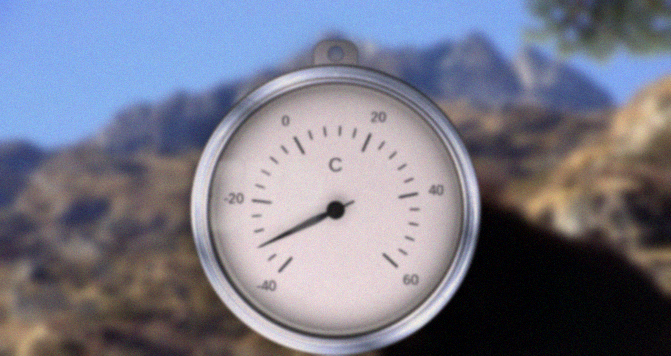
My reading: value=-32 unit=°C
